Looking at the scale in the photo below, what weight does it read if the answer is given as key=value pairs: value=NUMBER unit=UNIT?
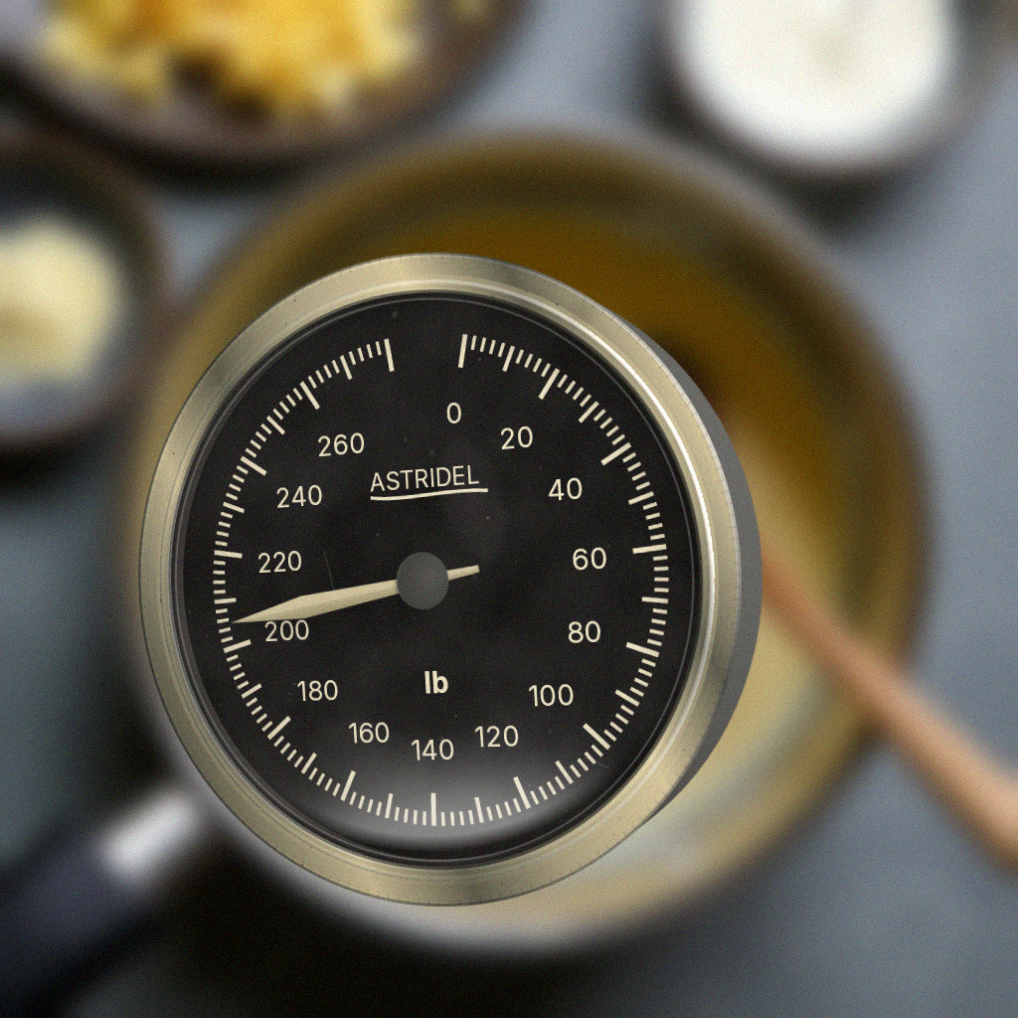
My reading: value=205 unit=lb
